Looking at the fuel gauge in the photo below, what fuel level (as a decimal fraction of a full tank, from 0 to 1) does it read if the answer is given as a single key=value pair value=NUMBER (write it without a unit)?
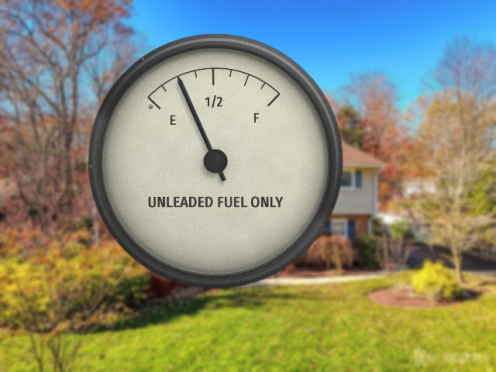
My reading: value=0.25
